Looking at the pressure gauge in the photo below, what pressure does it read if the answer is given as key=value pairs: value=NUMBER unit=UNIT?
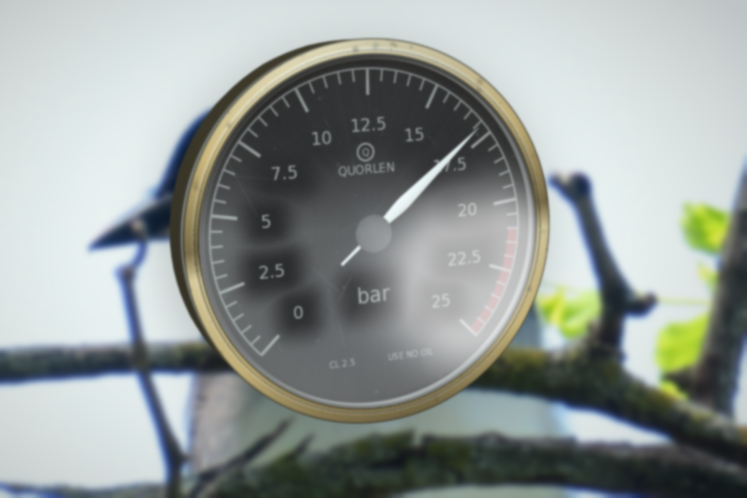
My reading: value=17 unit=bar
